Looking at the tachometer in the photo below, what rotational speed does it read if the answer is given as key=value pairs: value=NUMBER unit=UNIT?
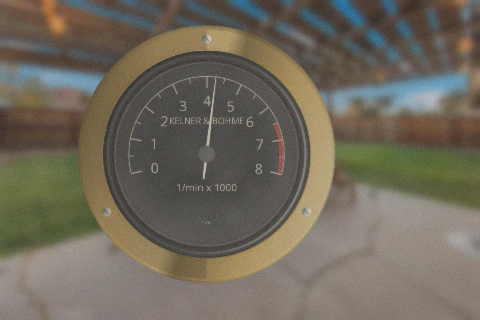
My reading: value=4250 unit=rpm
